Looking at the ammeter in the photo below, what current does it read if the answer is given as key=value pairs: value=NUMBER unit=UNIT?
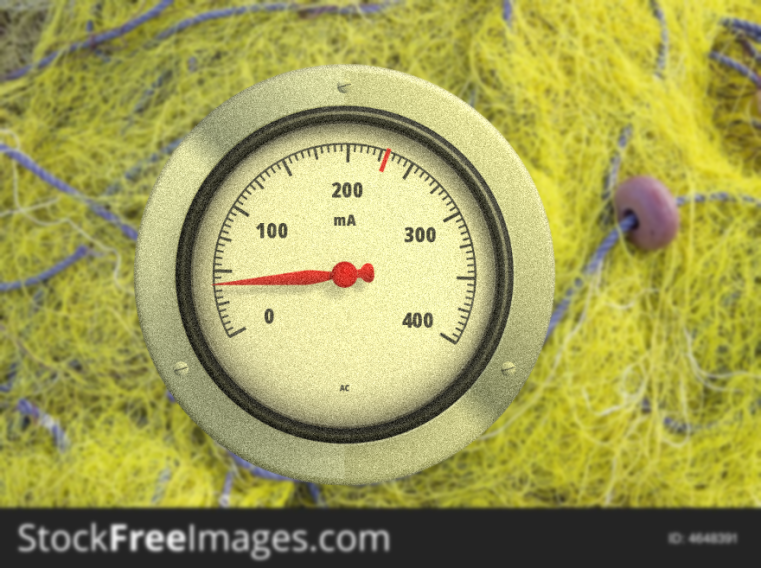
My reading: value=40 unit=mA
